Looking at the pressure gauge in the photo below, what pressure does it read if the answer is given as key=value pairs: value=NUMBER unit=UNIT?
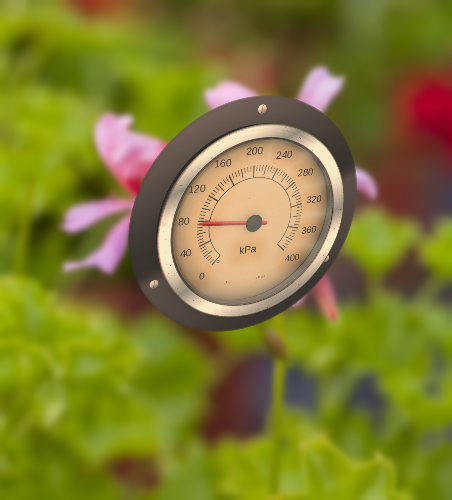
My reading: value=80 unit=kPa
